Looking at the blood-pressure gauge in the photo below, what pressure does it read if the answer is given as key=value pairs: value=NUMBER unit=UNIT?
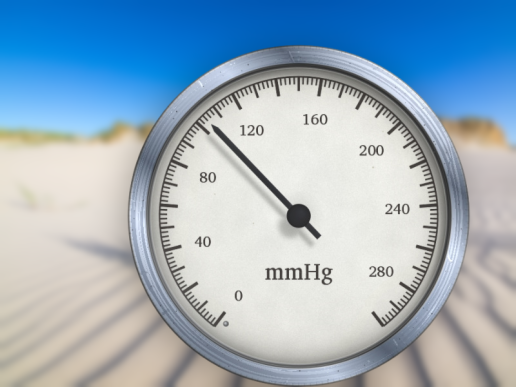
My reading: value=104 unit=mmHg
